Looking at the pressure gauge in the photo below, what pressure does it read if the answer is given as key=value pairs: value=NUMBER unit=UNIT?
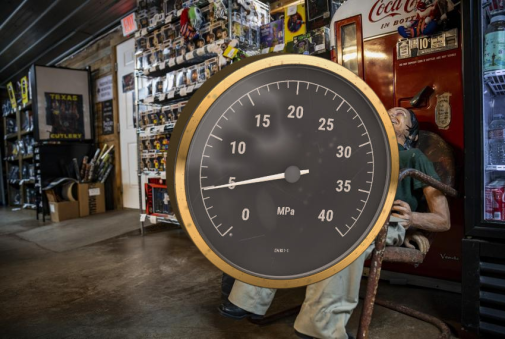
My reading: value=5 unit=MPa
